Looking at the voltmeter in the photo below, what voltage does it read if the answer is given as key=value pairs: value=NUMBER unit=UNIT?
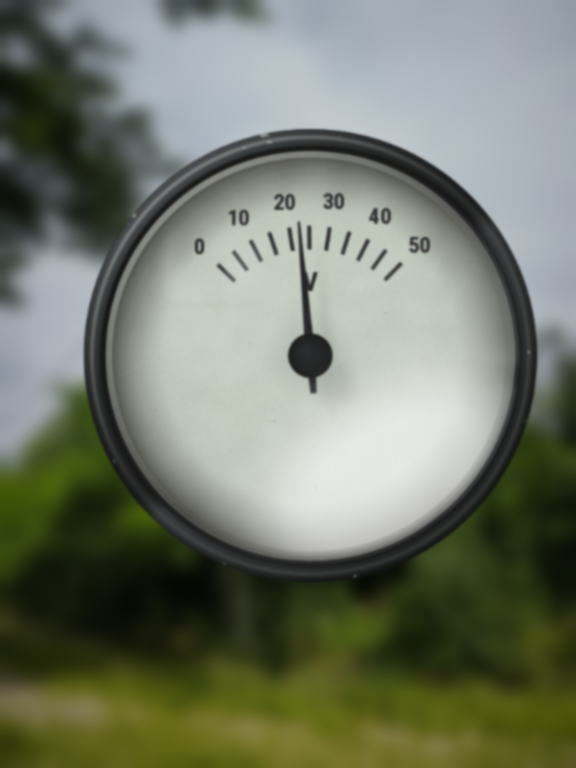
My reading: value=22.5 unit=V
